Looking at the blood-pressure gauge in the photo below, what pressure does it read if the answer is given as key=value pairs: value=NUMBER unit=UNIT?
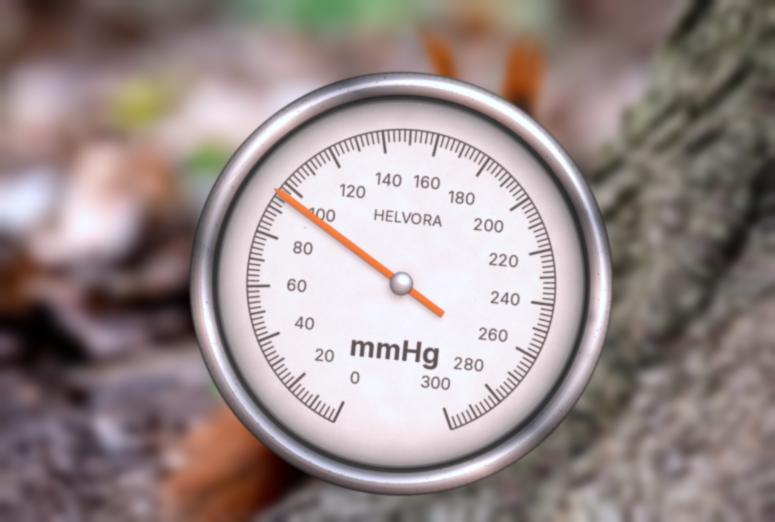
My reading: value=96 unit=mmHg
